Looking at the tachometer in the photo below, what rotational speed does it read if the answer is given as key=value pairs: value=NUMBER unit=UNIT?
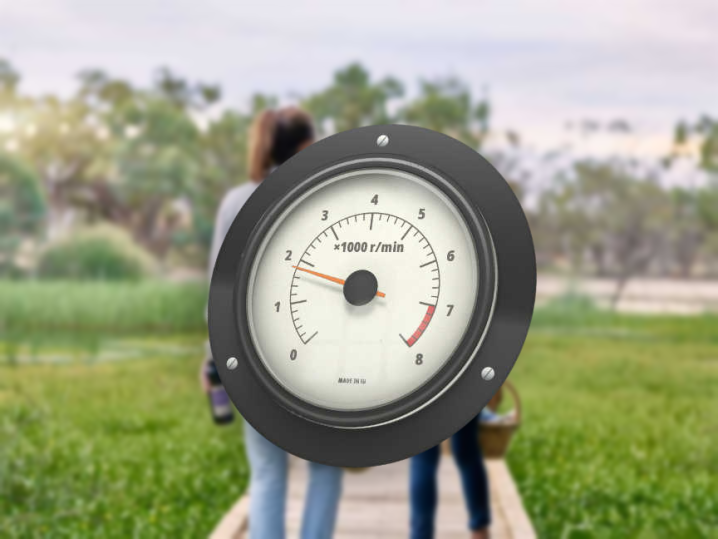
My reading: value=1800 unit=rpm
